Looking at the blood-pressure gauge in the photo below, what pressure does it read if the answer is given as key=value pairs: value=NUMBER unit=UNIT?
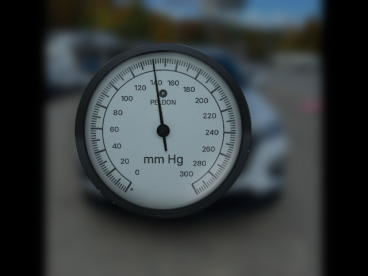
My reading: value=140 unit=mmHg
